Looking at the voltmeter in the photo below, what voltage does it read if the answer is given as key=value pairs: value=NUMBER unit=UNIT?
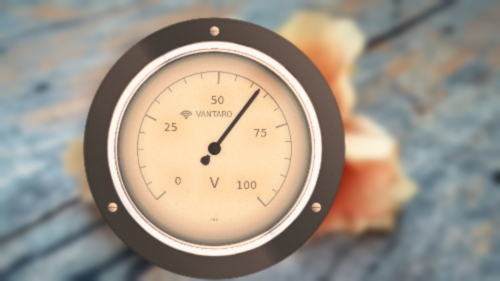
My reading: value=62.5 unit=V
